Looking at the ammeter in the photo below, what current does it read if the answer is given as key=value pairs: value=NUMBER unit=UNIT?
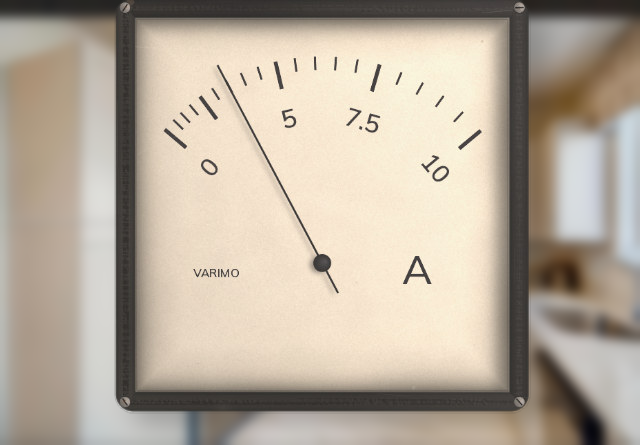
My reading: value=3.5 unit=A
